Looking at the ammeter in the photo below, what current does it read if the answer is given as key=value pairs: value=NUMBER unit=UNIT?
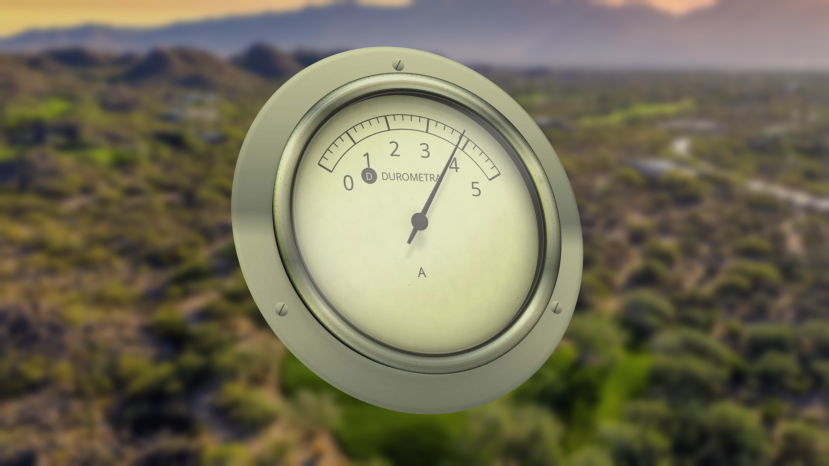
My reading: value=3.8 unit=A
